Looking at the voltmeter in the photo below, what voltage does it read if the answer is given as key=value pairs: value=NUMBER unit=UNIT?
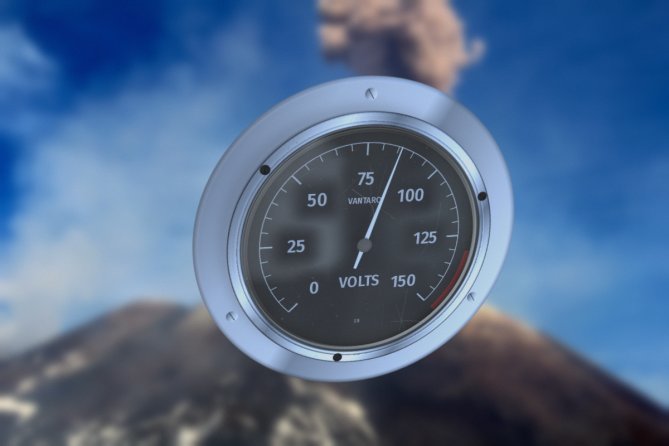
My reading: value=85 unit=V
